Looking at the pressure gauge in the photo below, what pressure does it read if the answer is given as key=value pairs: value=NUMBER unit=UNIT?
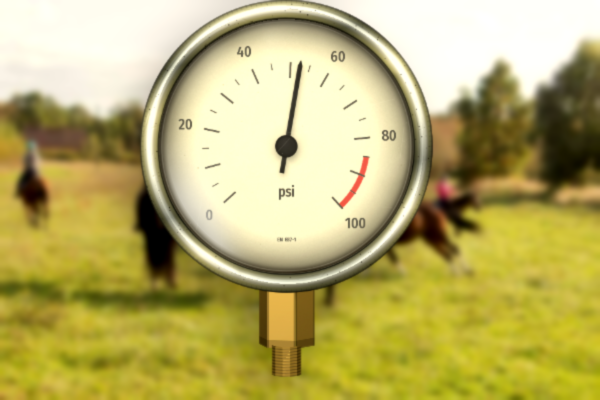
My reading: value=52.5 unit=psi
